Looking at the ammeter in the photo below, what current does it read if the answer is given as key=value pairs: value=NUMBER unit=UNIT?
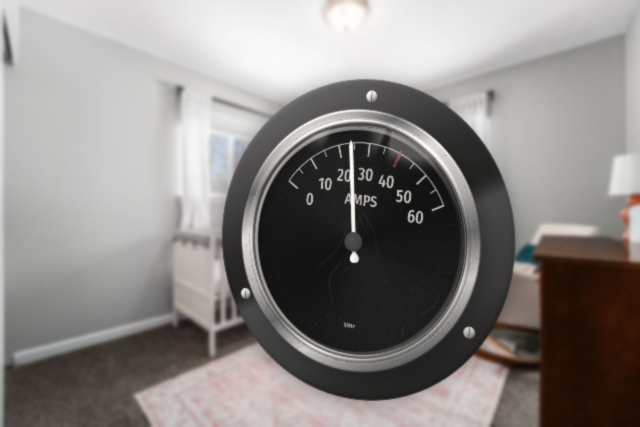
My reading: value=25 unit=A
